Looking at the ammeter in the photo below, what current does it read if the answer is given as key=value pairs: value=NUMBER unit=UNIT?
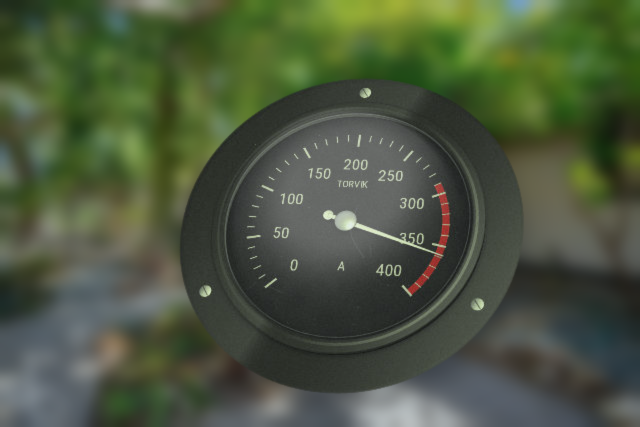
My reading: value=360 unit=A
